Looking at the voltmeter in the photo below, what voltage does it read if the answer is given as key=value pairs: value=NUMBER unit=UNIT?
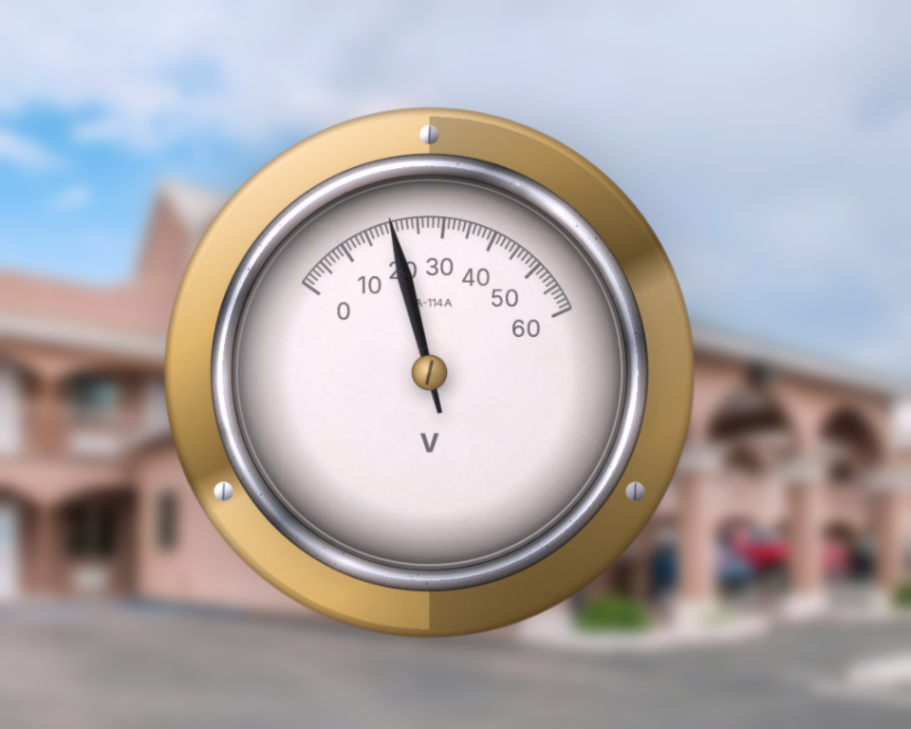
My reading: value=20 unit=V
